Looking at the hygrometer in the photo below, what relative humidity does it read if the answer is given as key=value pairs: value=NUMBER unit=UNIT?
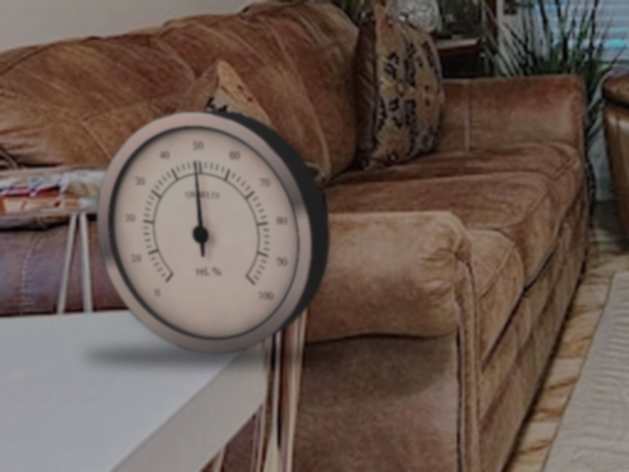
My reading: value=50 unit=%
